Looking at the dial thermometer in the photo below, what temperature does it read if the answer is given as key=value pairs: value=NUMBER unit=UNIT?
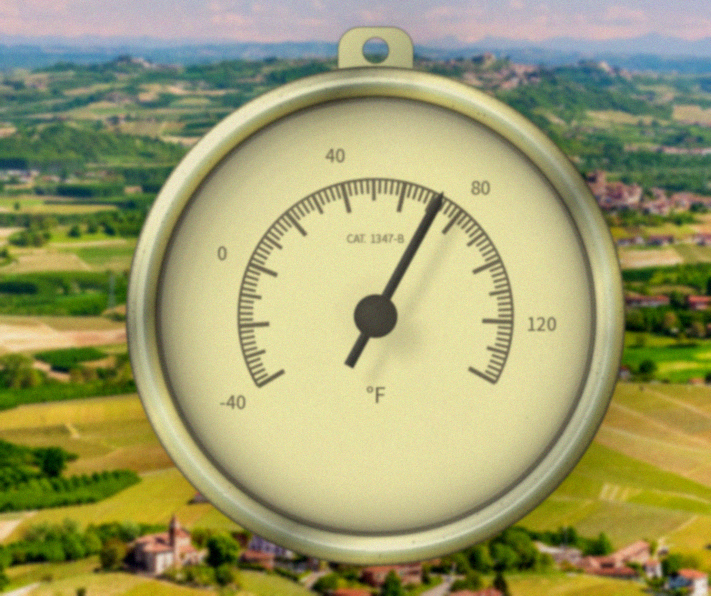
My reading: value=72 unit=°F
